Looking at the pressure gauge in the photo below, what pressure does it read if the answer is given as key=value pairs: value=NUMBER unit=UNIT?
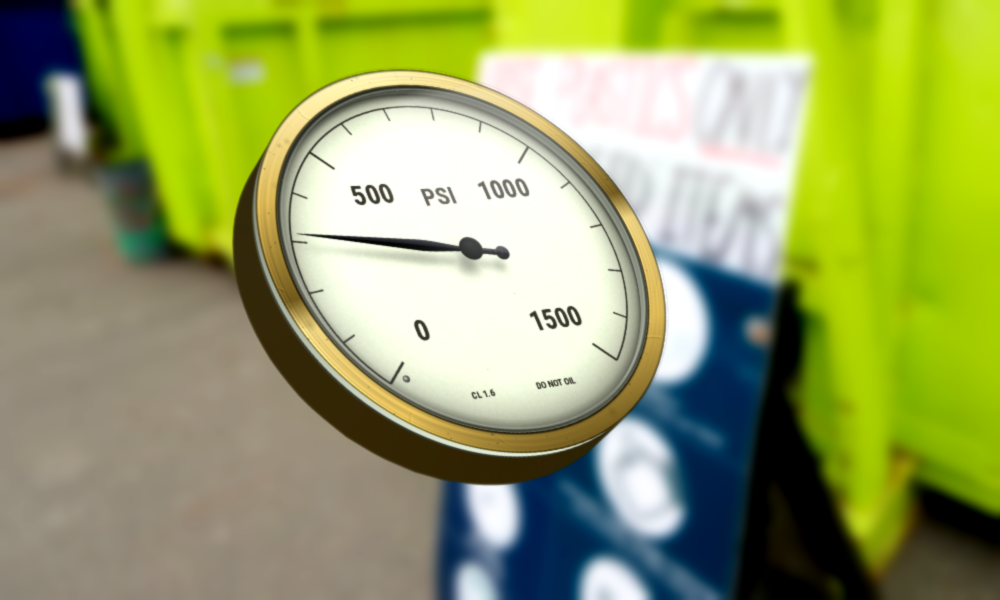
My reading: value=300 unit=psi
